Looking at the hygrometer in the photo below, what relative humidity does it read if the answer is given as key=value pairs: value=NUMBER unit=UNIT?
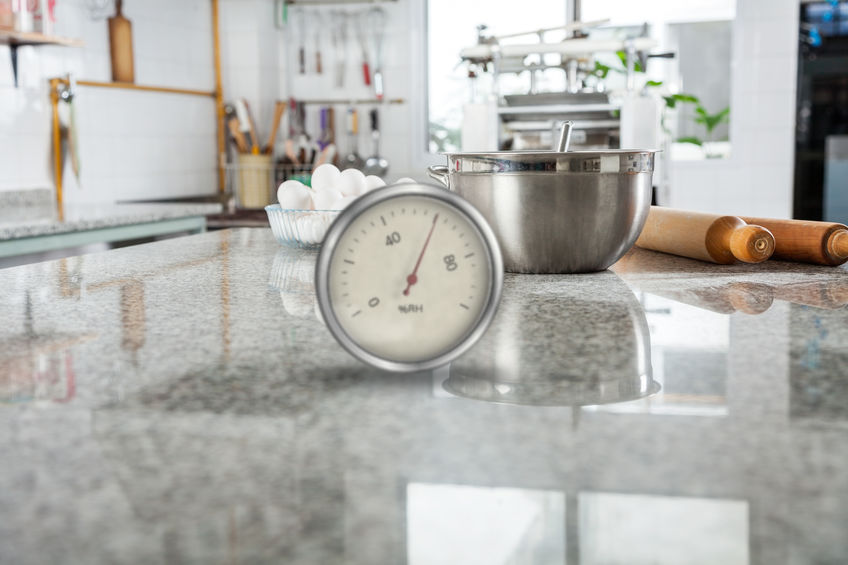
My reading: value=60 unit=%
